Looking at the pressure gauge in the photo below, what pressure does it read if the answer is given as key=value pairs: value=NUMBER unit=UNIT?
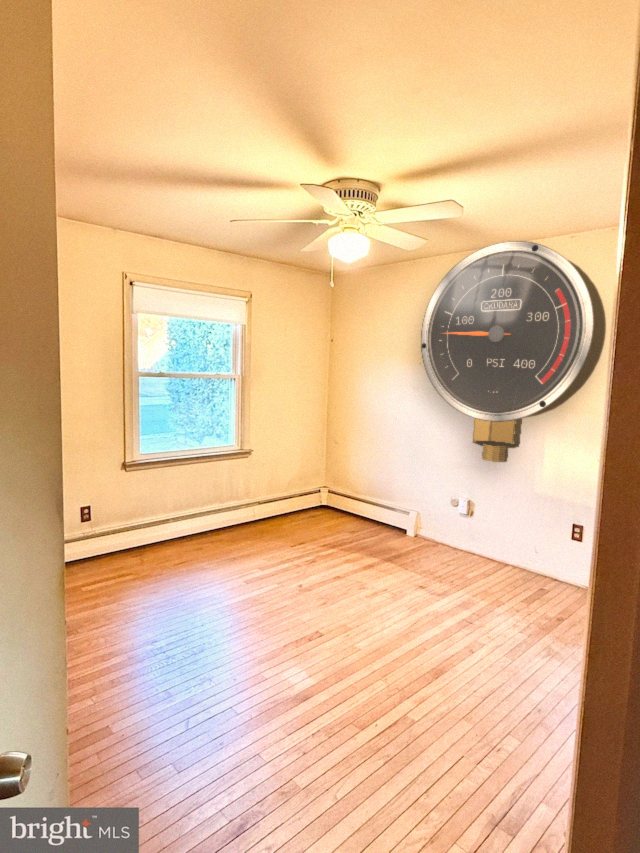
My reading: value=70 unit=psi
